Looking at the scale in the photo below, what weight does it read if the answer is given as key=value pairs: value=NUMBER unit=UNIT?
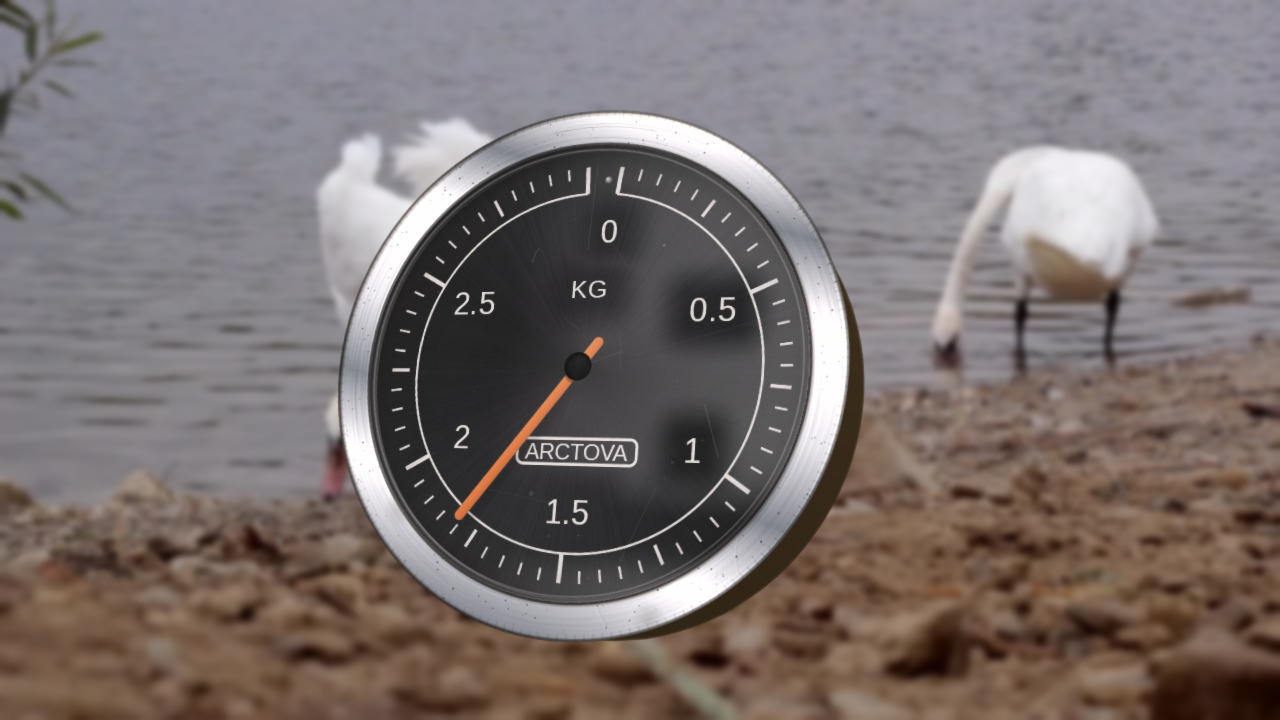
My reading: value=1.8 unit=kg
